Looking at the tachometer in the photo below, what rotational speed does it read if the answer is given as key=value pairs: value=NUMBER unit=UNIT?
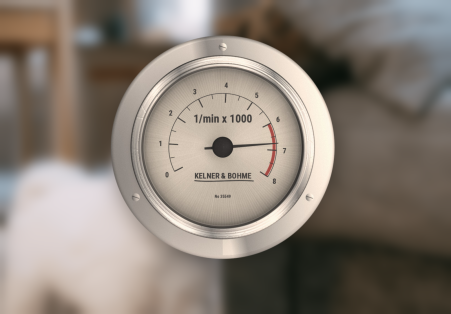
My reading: value=6750 unit=rpm
